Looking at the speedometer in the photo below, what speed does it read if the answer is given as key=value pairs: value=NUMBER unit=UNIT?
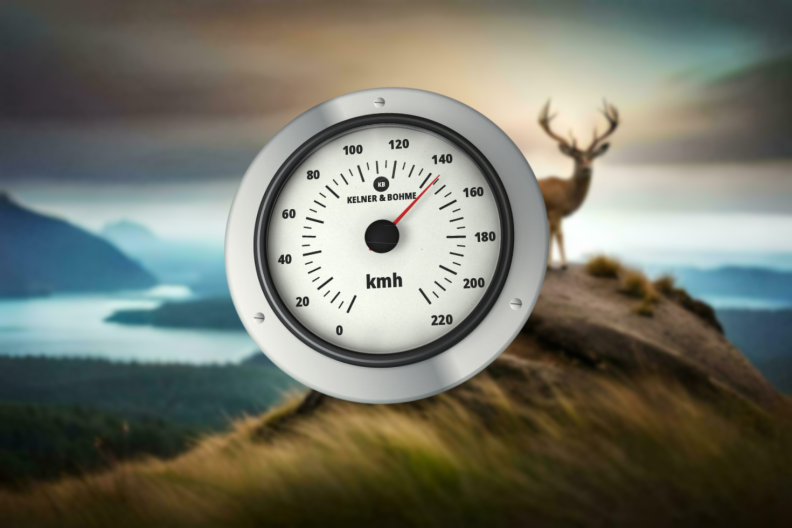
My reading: value=145 unit=km/h
